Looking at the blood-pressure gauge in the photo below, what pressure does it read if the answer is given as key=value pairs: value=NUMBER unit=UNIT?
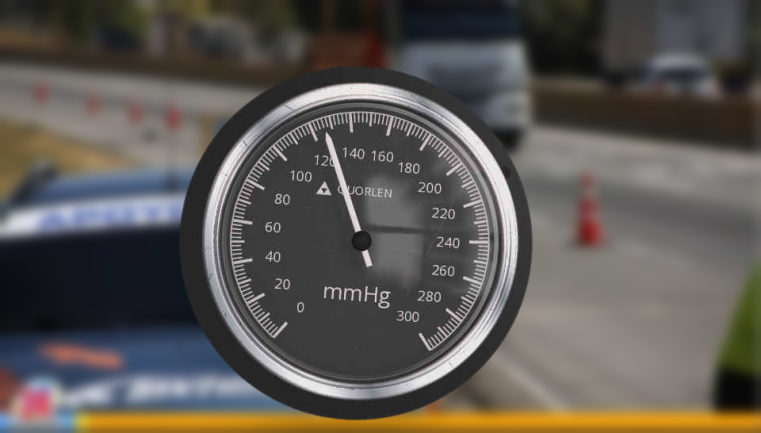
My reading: value=126 unit=mmHg
